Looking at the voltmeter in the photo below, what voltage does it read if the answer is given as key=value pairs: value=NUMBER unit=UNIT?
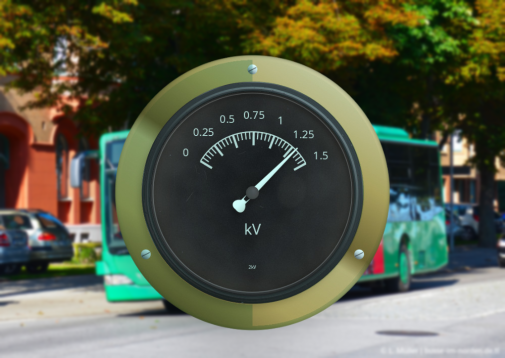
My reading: value=1.3 unit=kV
